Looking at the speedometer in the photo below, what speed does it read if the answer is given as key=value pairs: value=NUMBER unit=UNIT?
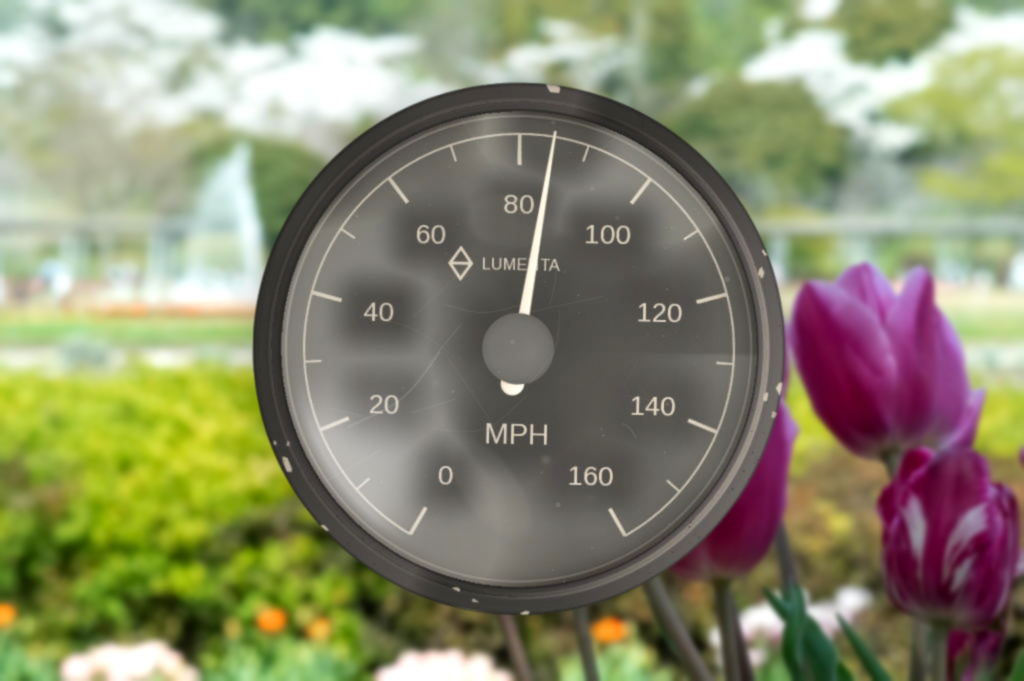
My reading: value=85 unit=mph
